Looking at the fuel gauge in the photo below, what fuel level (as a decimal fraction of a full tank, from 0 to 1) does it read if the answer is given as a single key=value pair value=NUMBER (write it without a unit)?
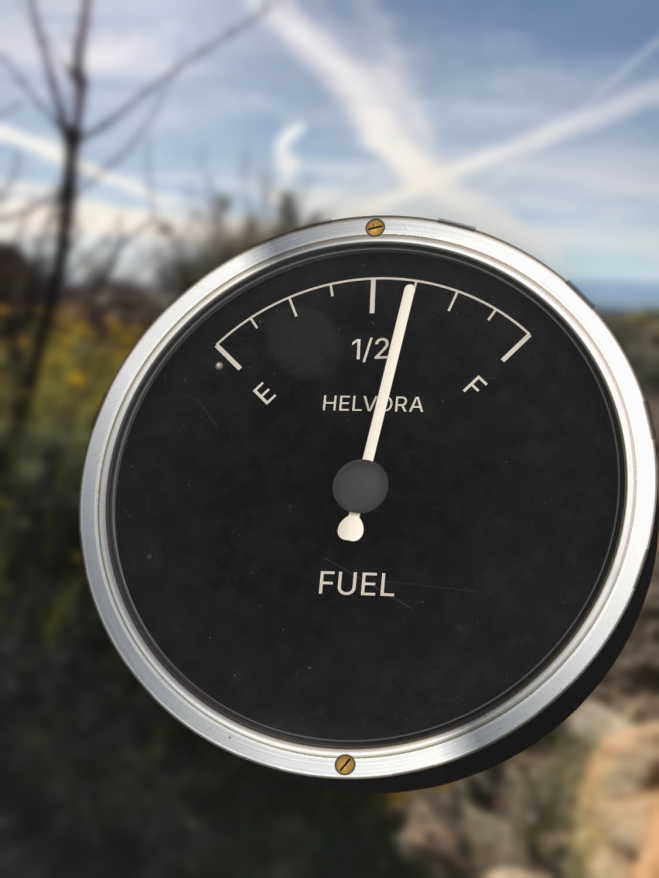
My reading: value=0.625
